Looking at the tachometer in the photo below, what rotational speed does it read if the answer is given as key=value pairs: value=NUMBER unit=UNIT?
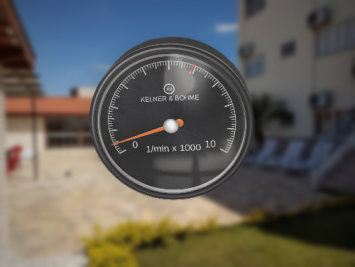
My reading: value=500 unit=rpm
